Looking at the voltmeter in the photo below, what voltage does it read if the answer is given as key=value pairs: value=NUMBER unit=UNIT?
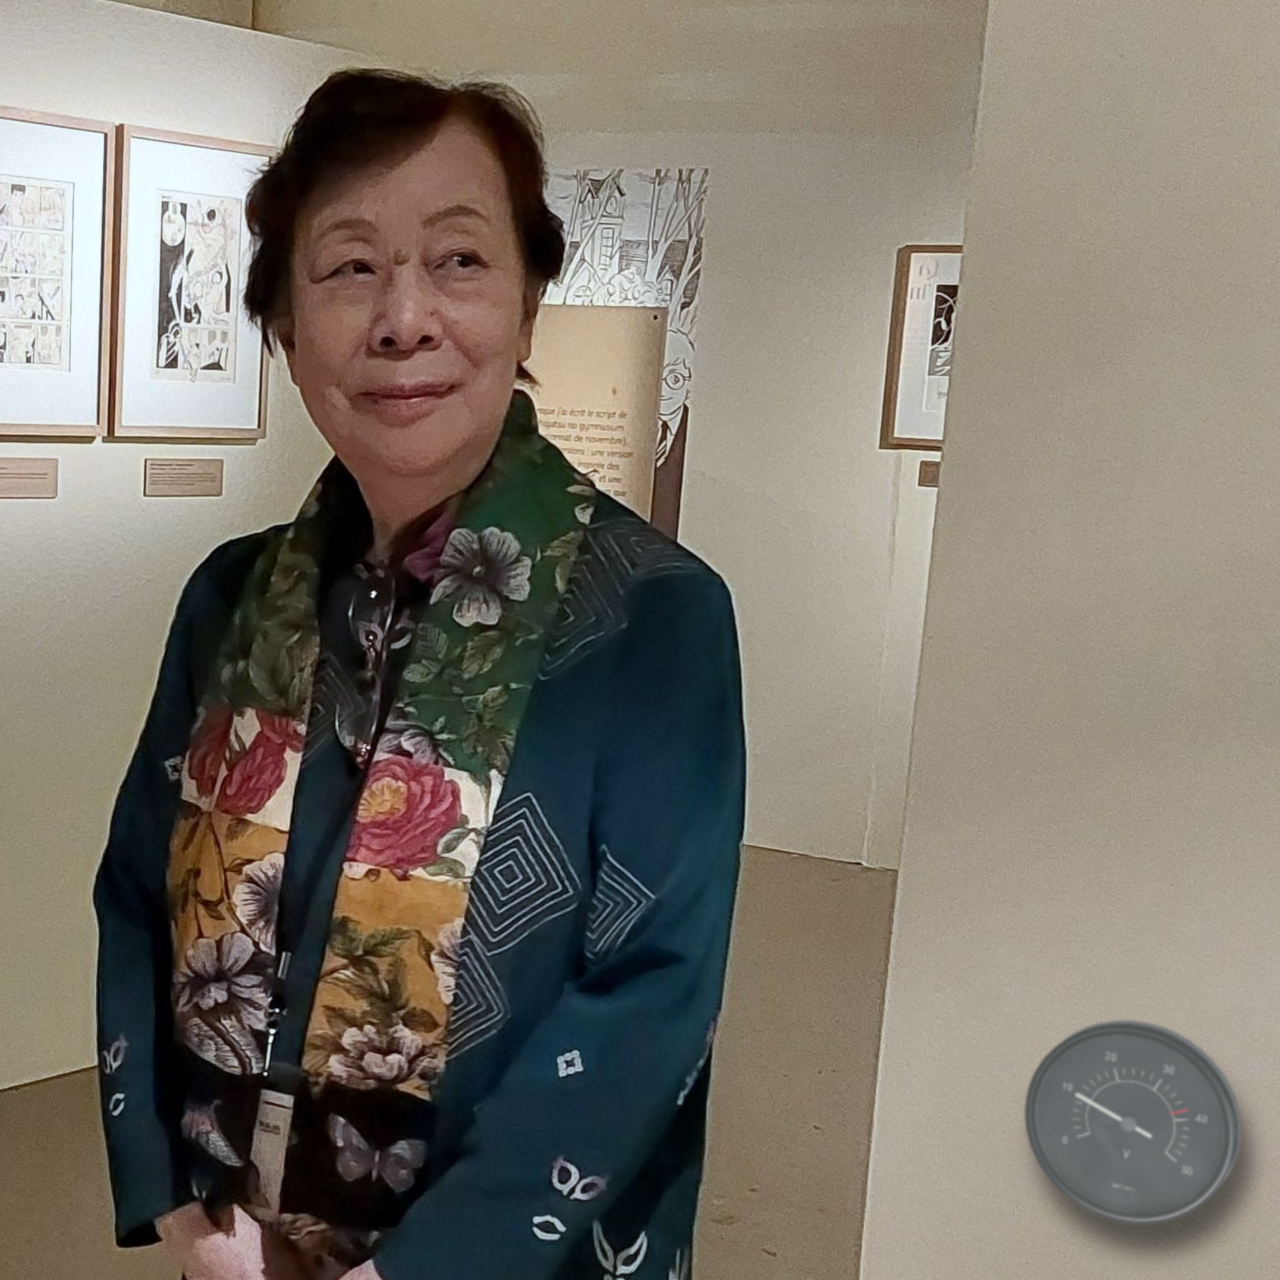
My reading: value=10 unit=V
